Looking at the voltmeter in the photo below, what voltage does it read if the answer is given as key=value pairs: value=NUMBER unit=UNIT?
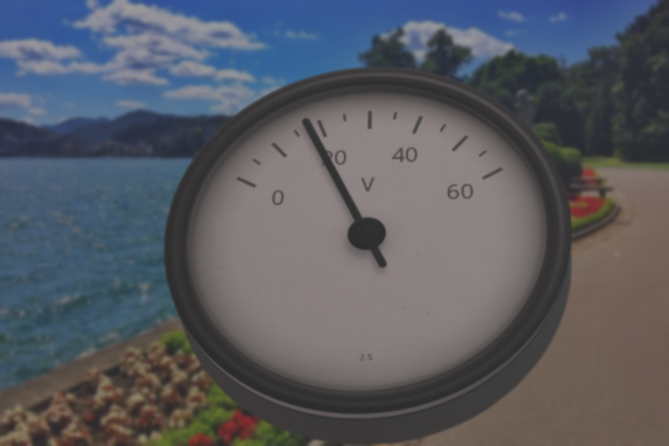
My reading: value=17.5 unit=V
